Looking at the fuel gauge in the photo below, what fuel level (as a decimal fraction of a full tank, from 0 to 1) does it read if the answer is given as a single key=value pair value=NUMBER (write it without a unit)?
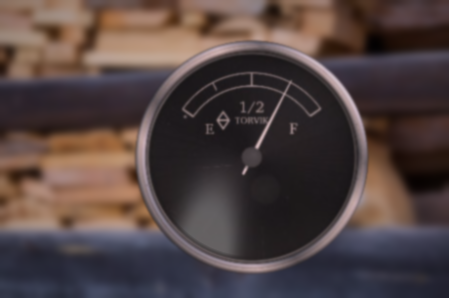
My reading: value=0.75
